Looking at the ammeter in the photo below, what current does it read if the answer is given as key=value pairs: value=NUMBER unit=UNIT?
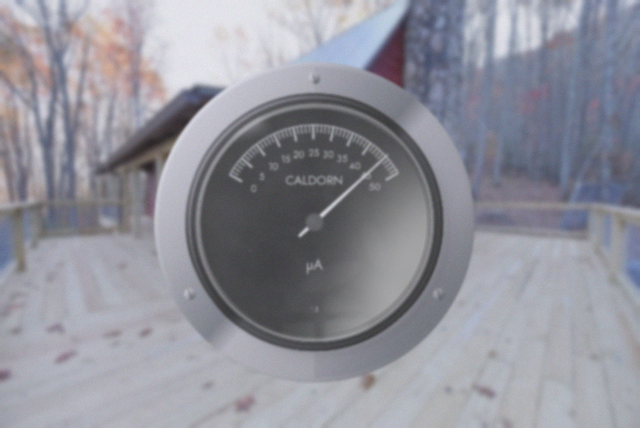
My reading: value=45 unit=µA
